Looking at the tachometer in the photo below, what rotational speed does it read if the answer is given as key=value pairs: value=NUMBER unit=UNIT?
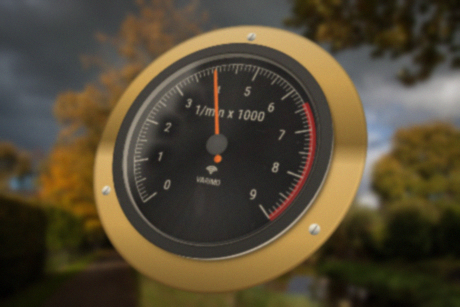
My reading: value=4000 unit=rpm
